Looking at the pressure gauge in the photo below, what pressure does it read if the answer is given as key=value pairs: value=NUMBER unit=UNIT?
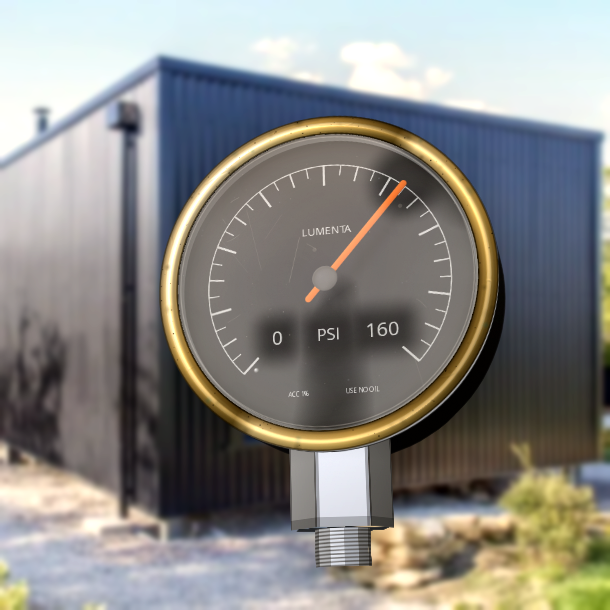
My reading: value=105 unit=psi
